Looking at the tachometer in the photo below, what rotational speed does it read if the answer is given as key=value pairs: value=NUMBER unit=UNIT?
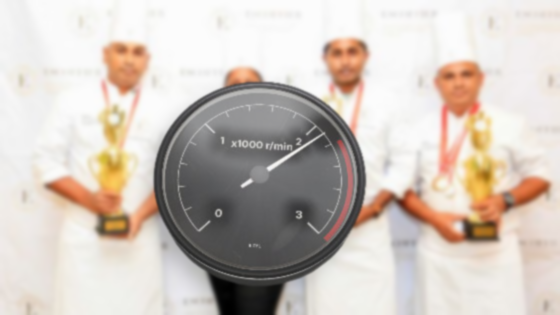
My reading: value=2100 unit=rpm
